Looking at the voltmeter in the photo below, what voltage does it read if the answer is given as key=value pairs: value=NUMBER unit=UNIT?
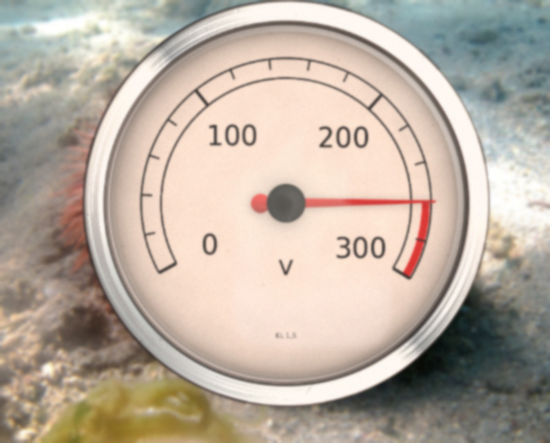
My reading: value=260 unit=V
